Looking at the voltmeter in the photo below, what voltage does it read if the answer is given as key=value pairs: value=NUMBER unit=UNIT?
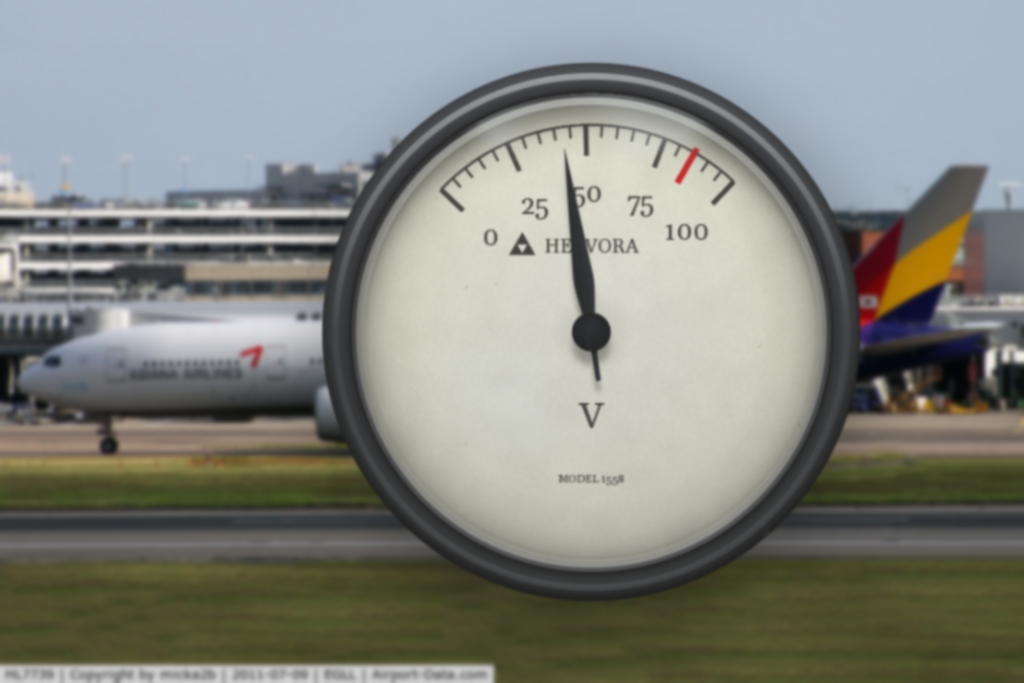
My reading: value=42.5 unit=V
